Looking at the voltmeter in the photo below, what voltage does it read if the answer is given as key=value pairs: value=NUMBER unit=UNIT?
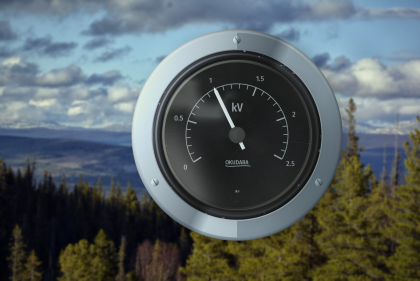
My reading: value=1 unit=kV
